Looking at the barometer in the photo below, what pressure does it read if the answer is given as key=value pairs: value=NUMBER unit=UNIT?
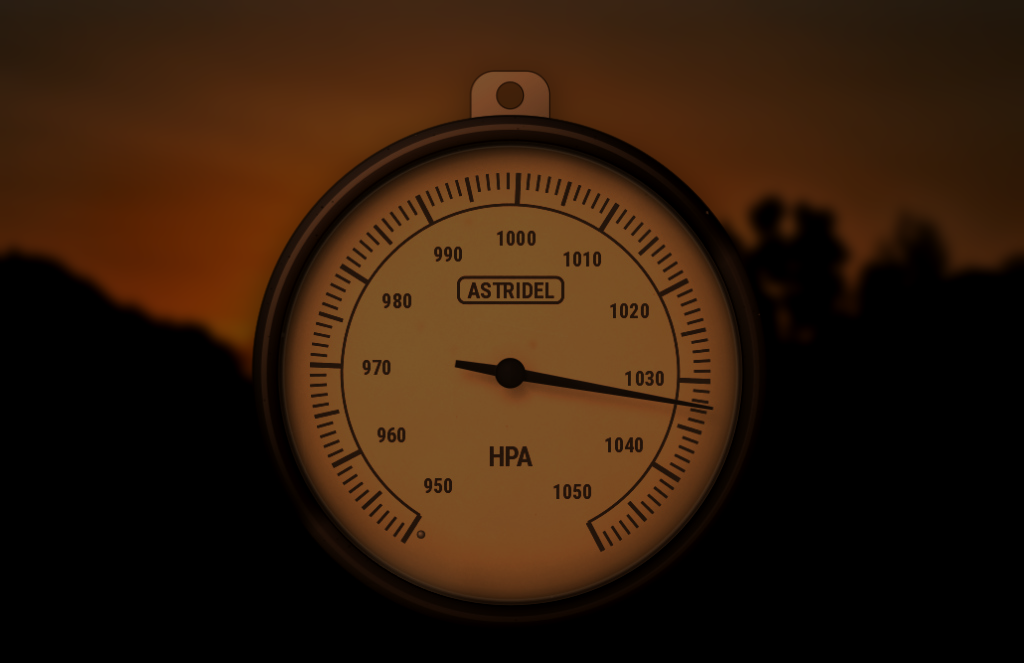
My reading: value=1032.5 unit=hPa
